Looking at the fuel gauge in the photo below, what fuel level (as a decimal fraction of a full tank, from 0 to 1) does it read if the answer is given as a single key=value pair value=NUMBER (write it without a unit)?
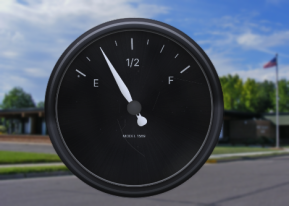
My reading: value=0.25
